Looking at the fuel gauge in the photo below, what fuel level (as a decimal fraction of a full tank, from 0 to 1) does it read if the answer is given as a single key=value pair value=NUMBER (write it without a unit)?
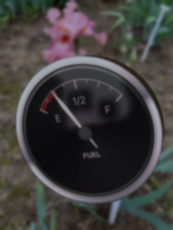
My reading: value=0.25
